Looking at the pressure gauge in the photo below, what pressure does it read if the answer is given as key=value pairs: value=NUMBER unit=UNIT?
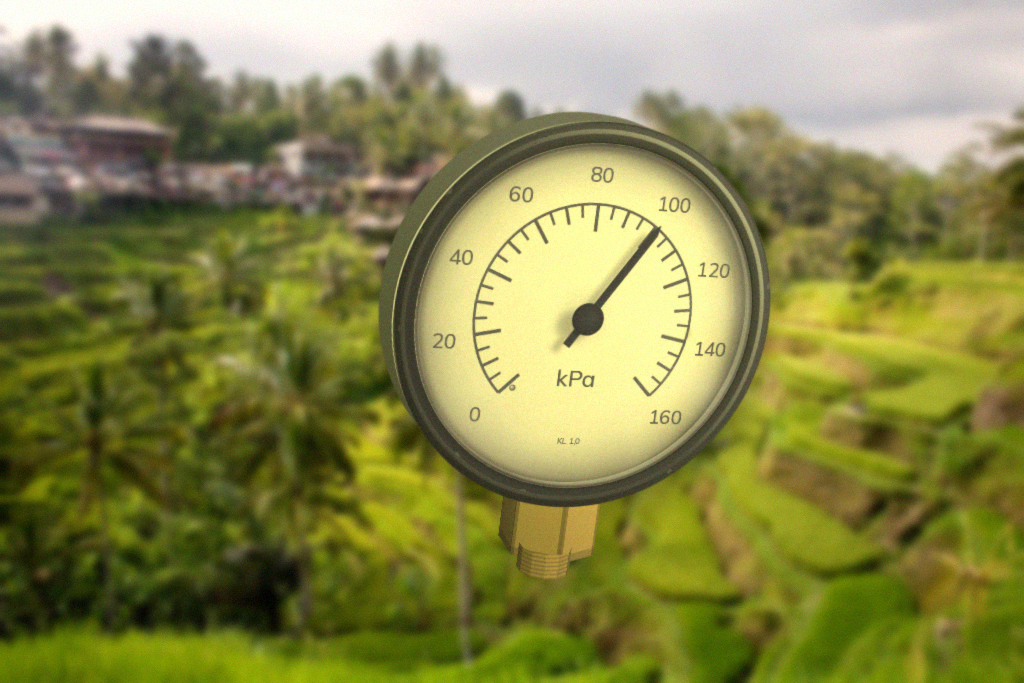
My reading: value=100 unit=kPa
